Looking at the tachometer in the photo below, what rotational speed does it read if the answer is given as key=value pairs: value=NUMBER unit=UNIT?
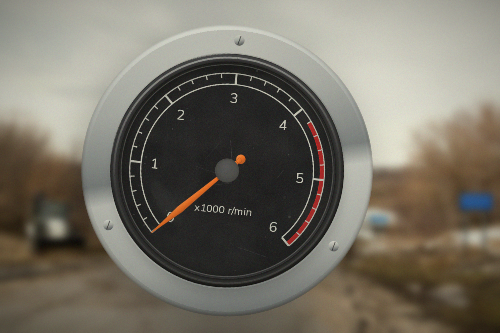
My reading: value=0 unit=rpm
